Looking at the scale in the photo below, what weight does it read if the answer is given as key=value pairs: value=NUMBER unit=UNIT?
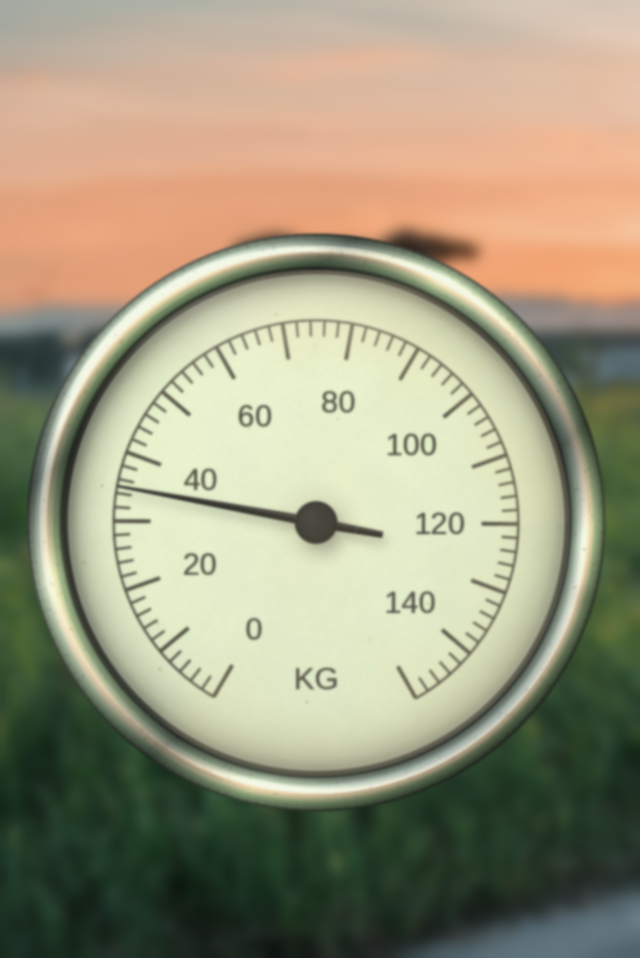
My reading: value=35 unit=kg
